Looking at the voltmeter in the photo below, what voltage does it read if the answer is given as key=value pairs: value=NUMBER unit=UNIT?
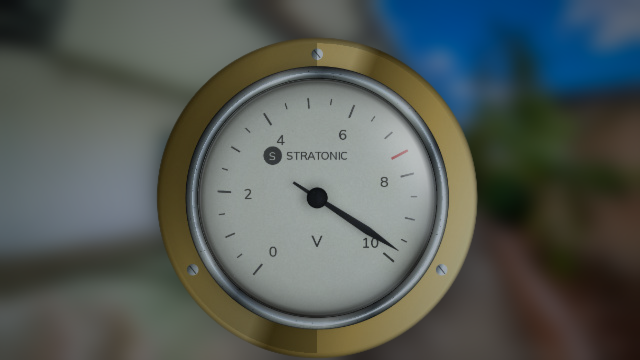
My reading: value=9.75 unit=V
